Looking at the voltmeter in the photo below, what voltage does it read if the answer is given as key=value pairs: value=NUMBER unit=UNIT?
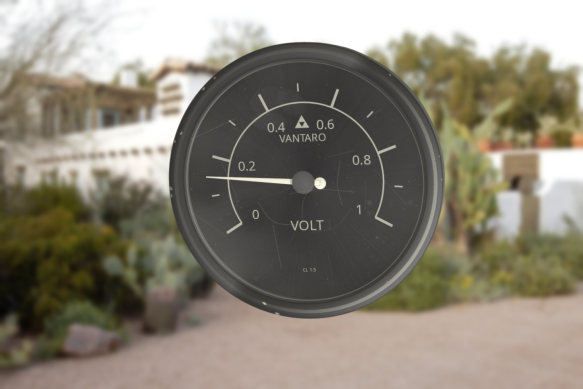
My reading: value=0.15 unit=V
